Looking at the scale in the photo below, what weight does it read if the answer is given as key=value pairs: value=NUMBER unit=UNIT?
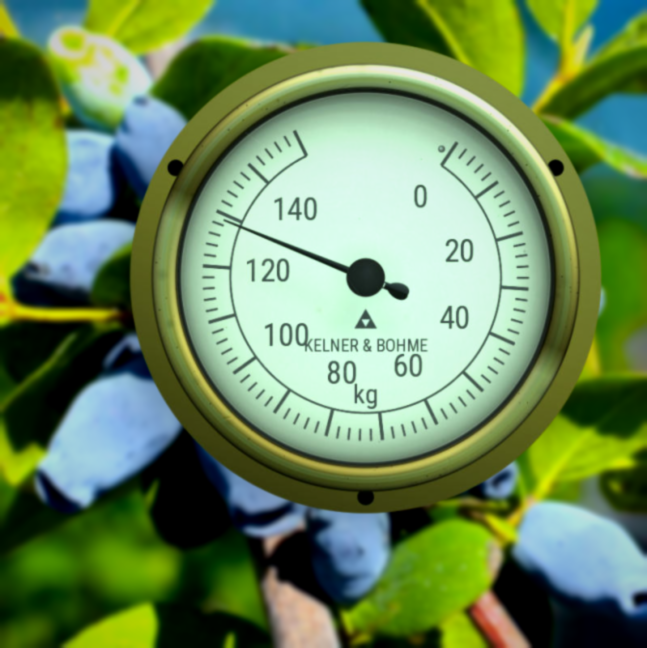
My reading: value=129 unit=kg
